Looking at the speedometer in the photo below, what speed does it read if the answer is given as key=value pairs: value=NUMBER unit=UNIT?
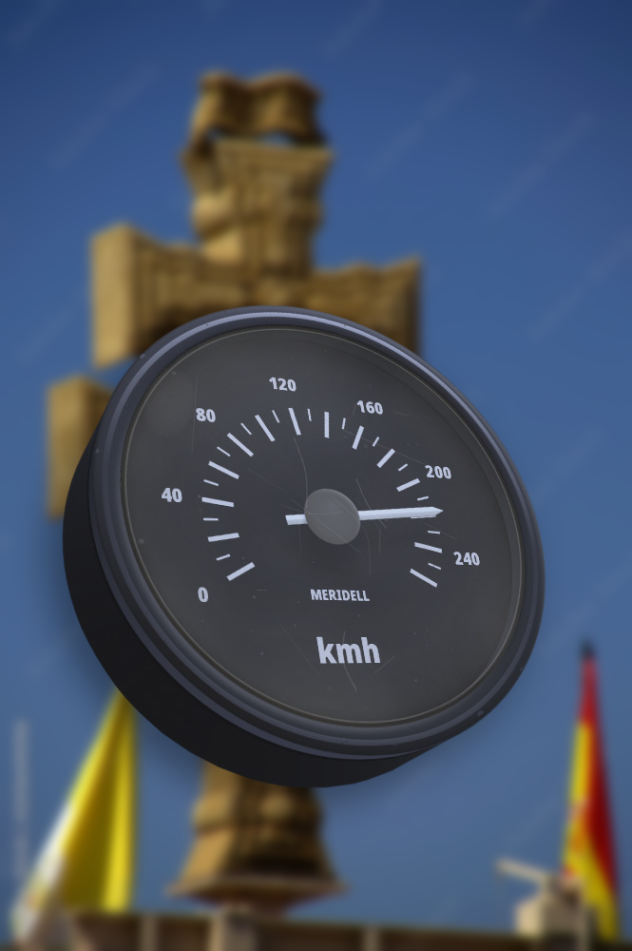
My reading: value=220 unit=km/h
